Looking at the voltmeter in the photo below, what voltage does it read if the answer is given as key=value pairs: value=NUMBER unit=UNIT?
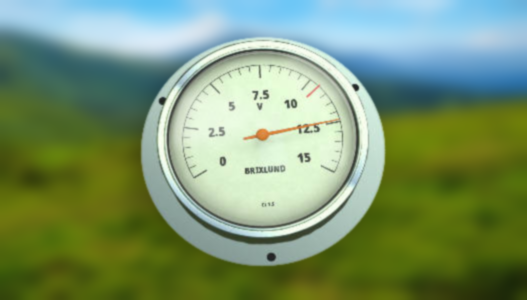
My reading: value=12.5 unit=V
